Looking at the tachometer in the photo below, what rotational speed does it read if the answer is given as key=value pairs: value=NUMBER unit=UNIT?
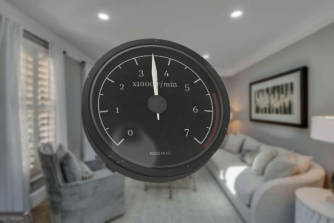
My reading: value=3500 unit=rpm
